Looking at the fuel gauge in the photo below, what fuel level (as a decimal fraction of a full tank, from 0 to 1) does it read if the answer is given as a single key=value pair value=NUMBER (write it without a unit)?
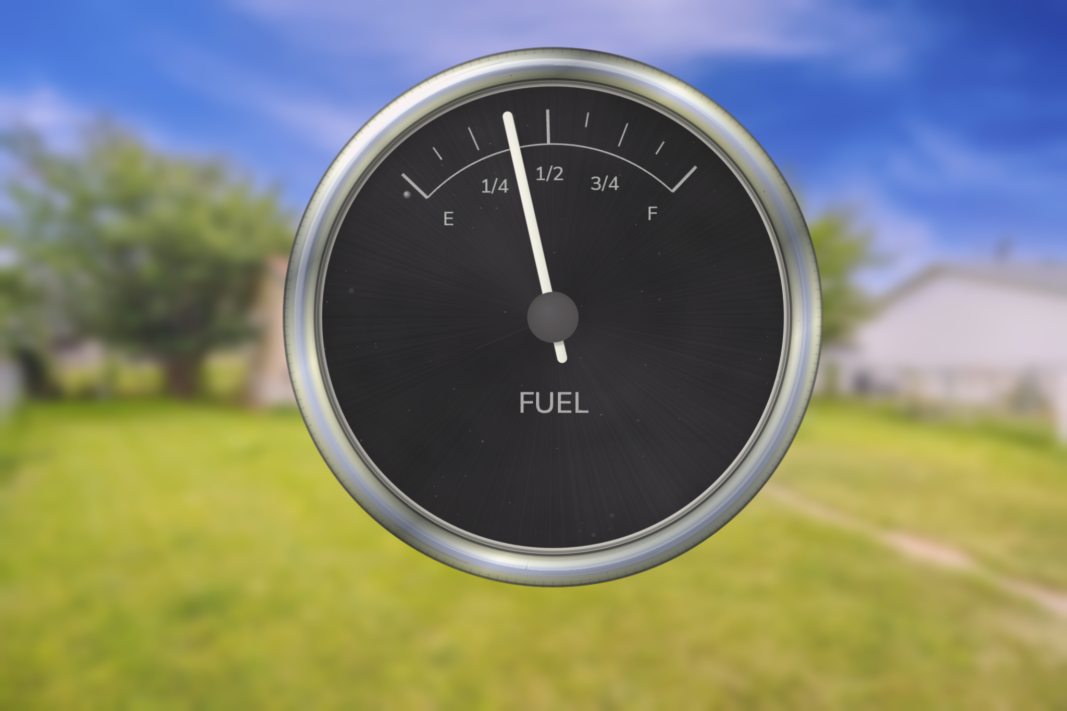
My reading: value=0.375
